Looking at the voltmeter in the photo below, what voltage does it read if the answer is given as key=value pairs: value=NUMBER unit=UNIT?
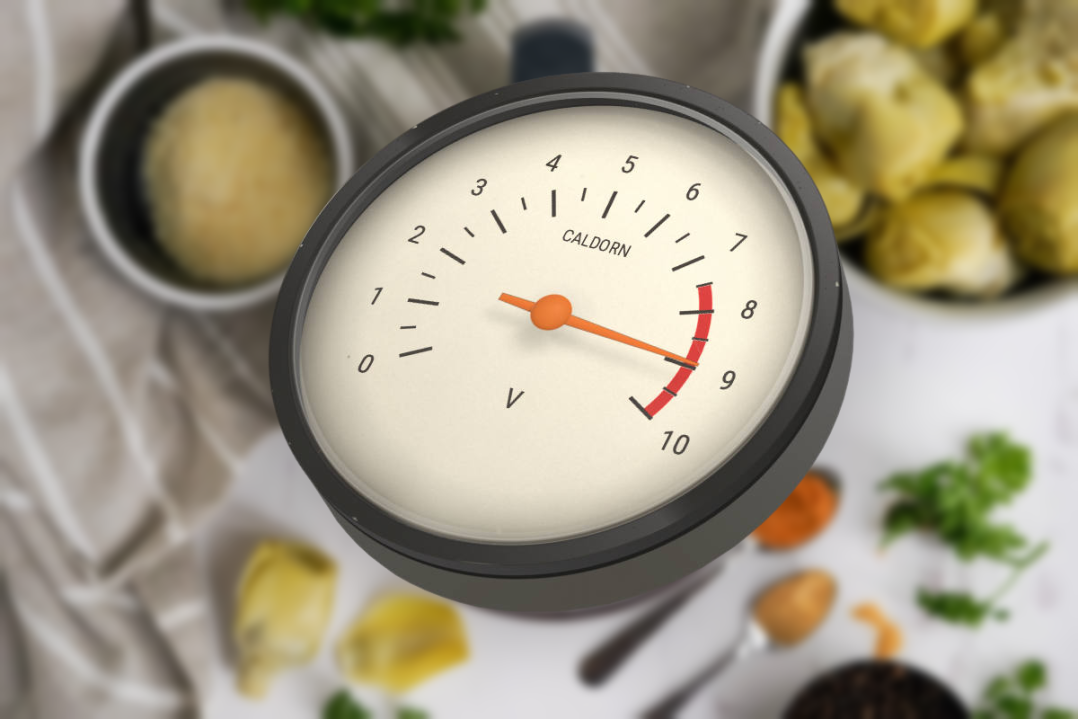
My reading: value=9 unit=V
